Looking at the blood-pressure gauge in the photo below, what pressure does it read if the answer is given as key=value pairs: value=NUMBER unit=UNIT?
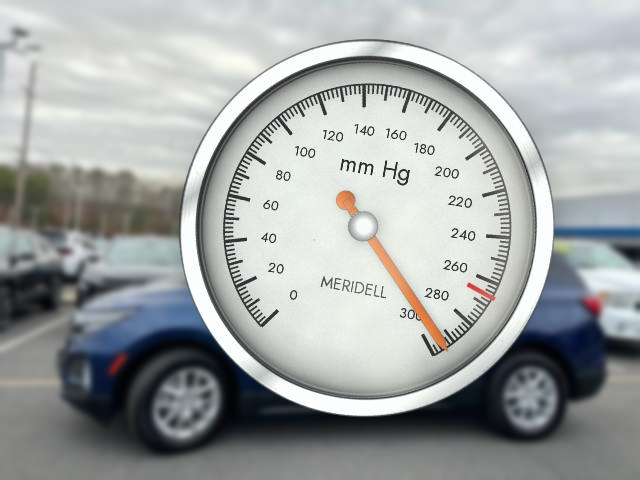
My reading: value=294 unit=mmHg
